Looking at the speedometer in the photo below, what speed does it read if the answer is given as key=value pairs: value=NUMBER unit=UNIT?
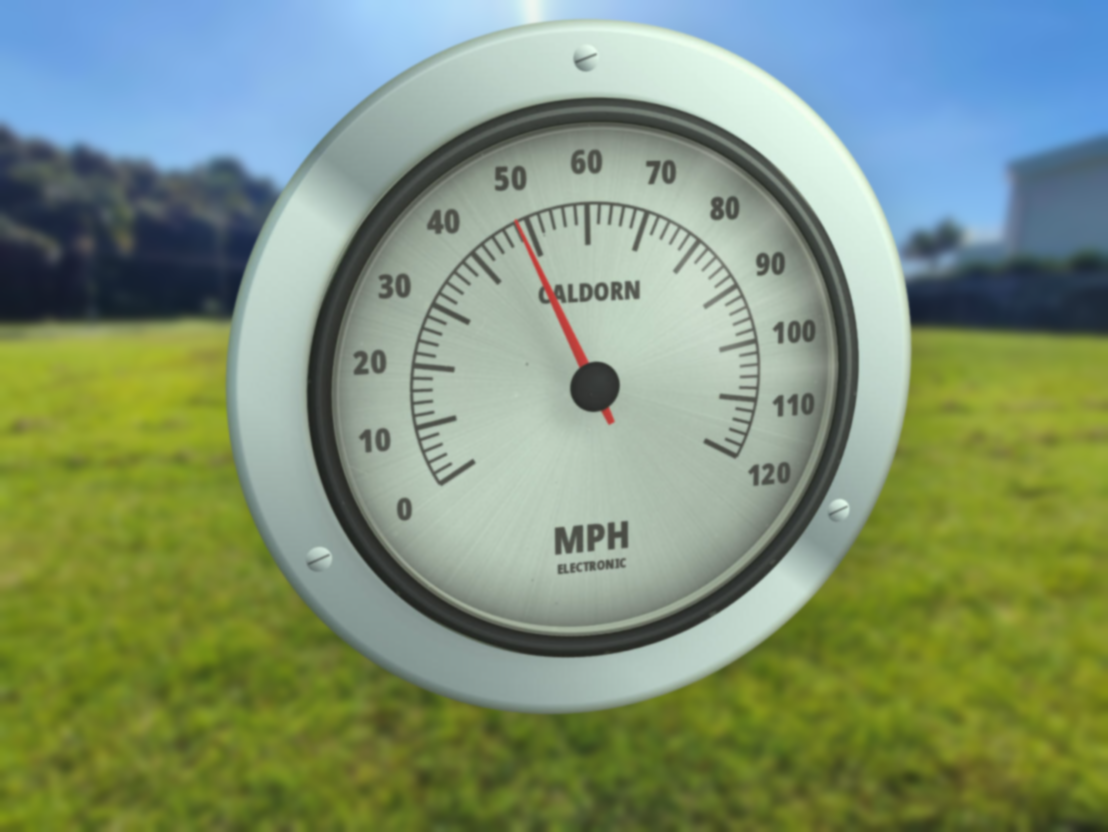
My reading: value=48 unit=mph
